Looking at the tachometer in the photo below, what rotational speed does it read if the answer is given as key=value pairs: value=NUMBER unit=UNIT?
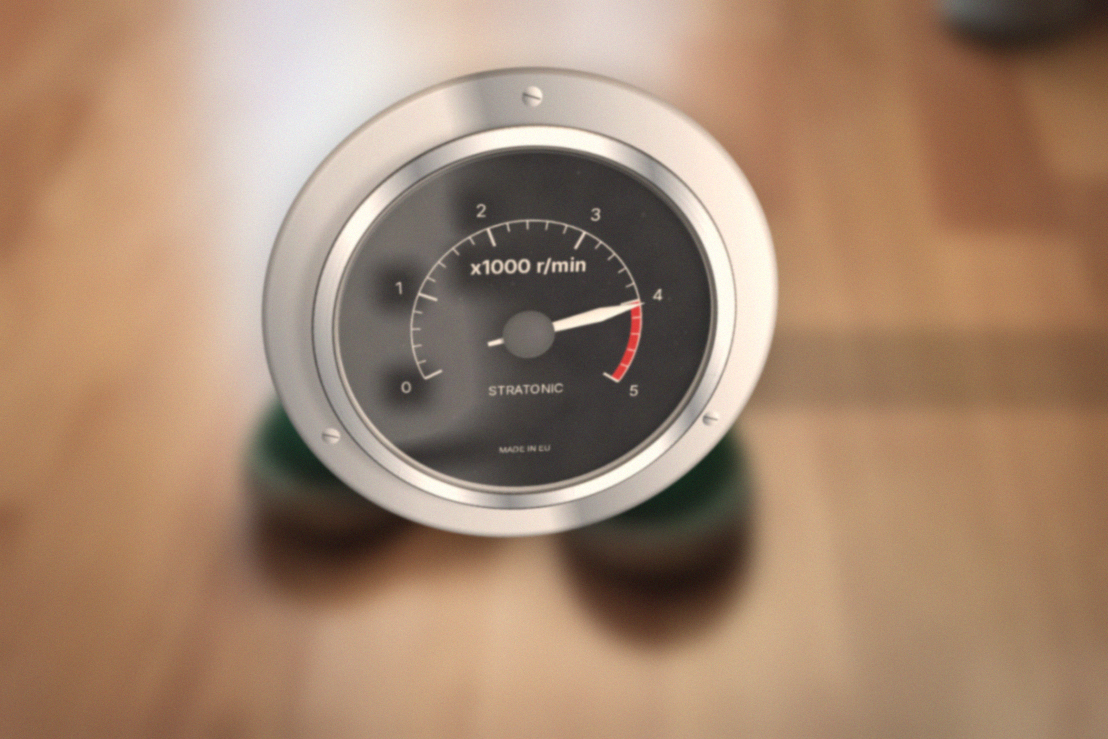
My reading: value=4000 unit=rpm
